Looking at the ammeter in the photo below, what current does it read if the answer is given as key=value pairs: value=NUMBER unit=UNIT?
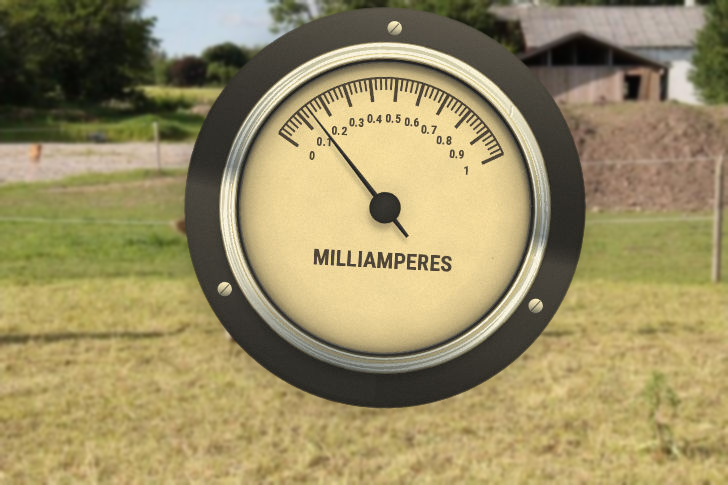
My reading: value=0.14 unit=mA
